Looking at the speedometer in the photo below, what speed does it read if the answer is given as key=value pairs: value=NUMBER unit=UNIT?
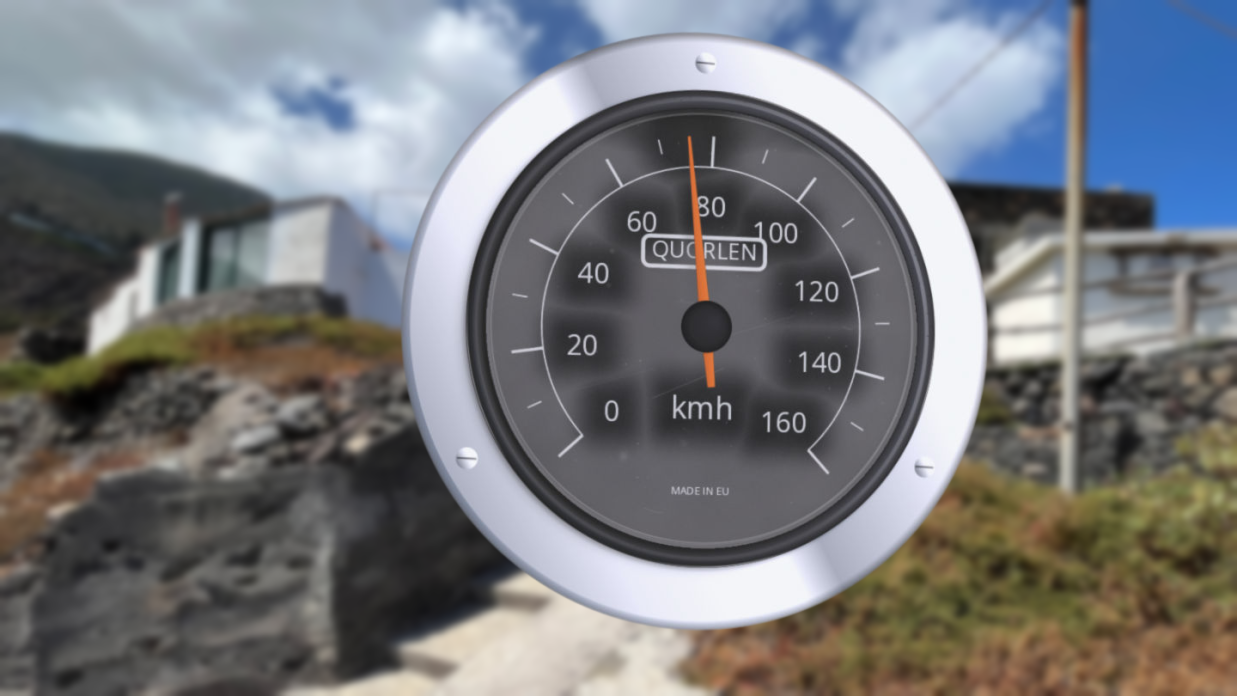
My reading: value=75 unit=km/h
